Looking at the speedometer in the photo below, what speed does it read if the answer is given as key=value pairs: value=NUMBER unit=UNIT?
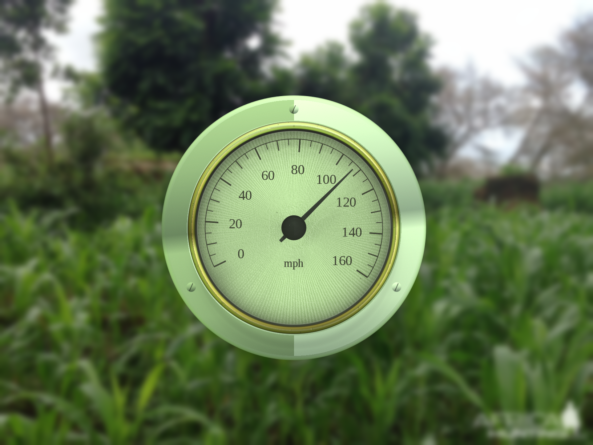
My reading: value=107.5 unit=mph
